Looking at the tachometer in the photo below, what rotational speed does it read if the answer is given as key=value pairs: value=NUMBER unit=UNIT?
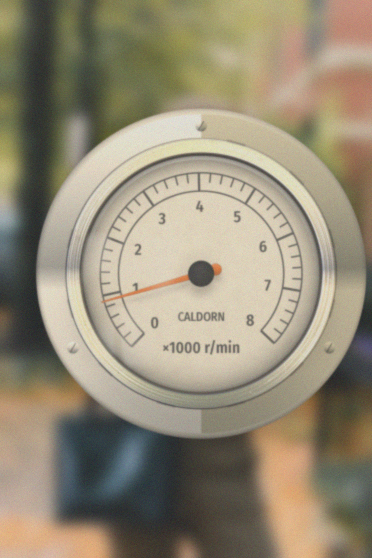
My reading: value=900 unit=rpm
